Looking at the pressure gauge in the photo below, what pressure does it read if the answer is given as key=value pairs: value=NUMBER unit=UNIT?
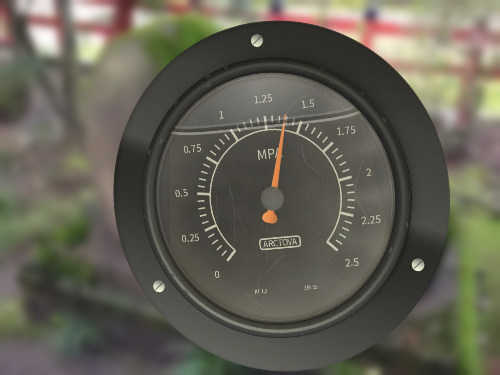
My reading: value=1.4 unit=MPa
